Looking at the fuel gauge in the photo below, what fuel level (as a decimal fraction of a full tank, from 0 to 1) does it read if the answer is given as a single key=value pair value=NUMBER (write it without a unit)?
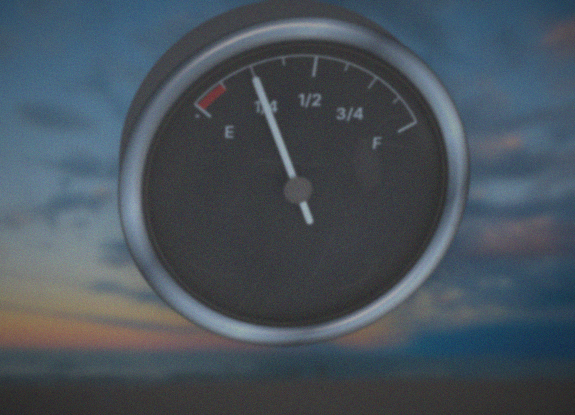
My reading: value=0.25
